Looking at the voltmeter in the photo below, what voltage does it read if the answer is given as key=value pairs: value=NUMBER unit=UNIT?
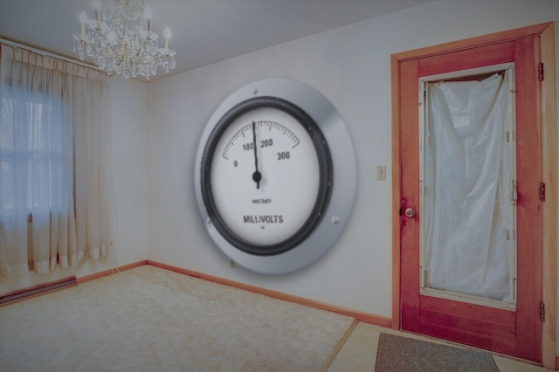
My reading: value=150 unit=mV
